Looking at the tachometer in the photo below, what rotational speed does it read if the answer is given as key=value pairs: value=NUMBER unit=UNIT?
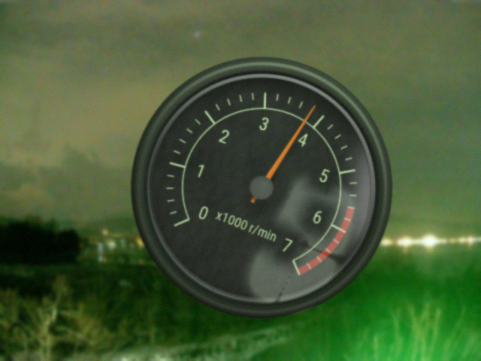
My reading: value=3800 unit=rpm
